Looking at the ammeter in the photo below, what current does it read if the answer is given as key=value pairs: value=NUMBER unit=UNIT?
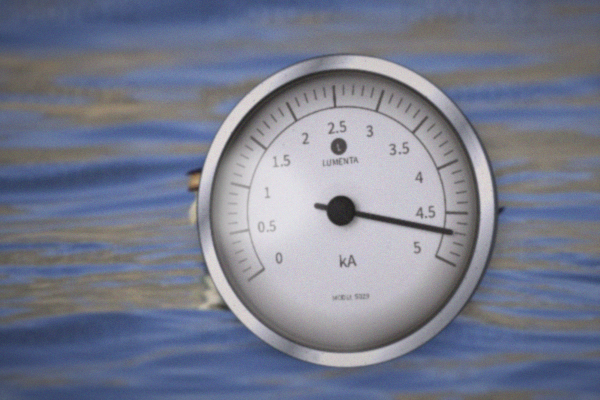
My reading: value=4.7 unit=kA
